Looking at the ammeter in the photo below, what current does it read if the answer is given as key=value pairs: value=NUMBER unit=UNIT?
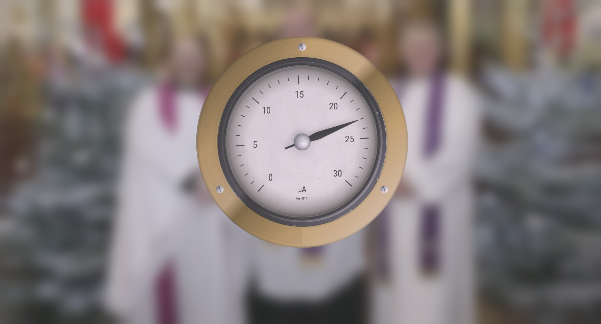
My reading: value=23 unit=µA
